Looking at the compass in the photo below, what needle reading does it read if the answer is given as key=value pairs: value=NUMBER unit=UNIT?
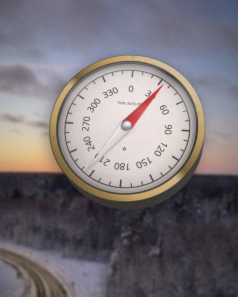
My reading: value=35 unit=°
